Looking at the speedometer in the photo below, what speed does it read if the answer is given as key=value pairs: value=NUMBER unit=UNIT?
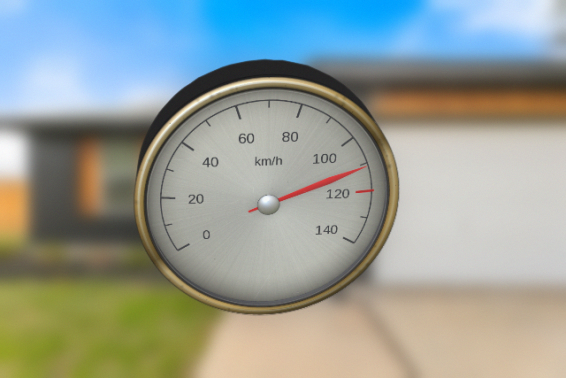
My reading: value=110 unit=km/h
